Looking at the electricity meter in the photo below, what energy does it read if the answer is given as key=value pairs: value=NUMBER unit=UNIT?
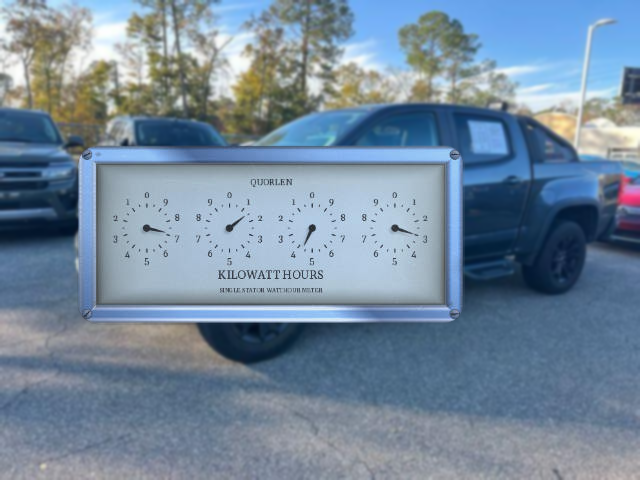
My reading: value=7143 unit=kWh
